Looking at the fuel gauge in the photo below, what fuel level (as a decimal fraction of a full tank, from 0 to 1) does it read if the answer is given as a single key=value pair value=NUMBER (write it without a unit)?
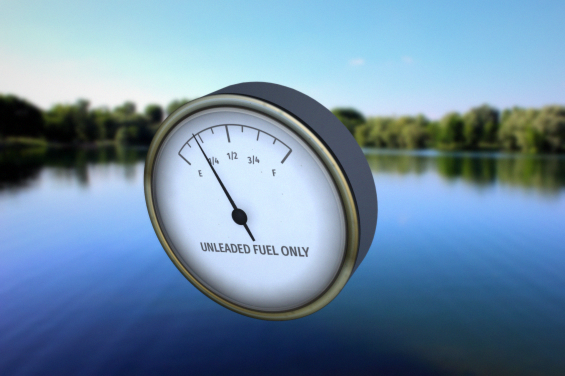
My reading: value=0.25
